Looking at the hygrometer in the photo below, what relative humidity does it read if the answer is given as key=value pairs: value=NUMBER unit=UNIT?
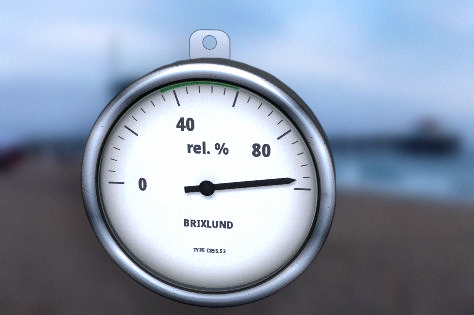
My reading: value=96 unit=%
